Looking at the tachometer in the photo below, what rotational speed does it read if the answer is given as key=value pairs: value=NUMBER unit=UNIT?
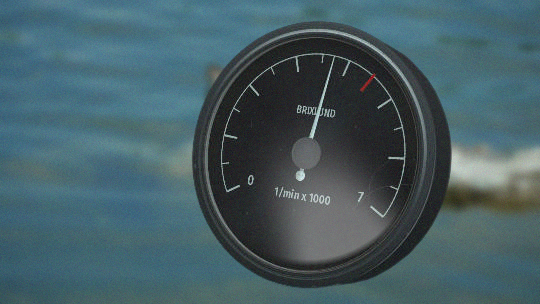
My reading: value=3750 unit=rpm
